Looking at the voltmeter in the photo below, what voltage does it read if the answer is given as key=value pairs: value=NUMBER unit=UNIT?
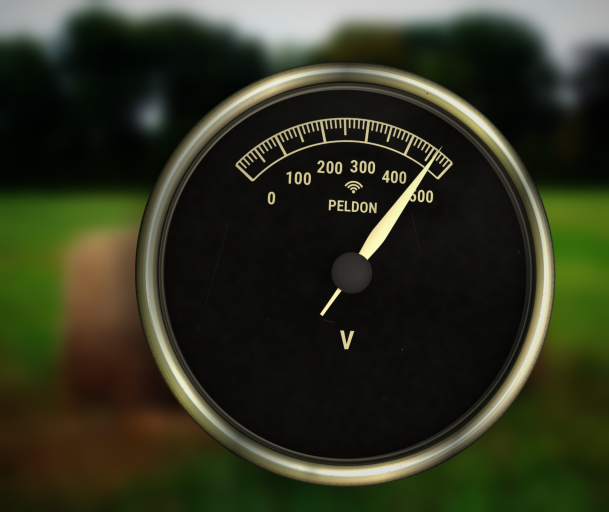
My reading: value=460 unit=V
